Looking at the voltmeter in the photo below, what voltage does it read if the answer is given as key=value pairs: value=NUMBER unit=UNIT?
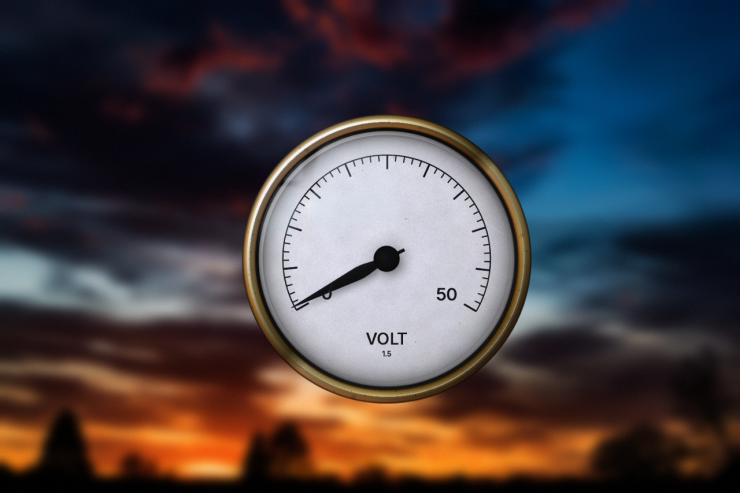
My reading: value=0.5 unit=V
